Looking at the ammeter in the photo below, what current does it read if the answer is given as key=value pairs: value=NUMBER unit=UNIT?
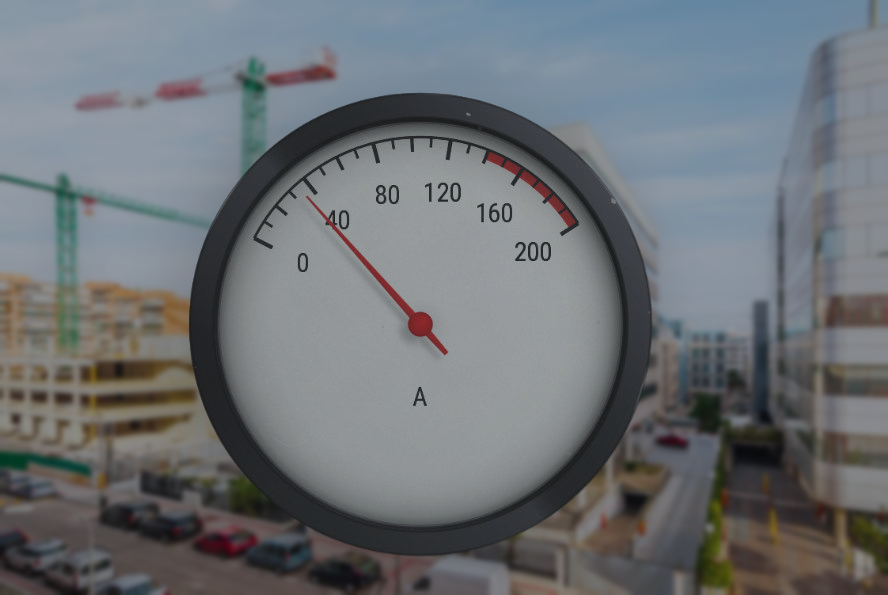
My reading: value=35 unit=A
